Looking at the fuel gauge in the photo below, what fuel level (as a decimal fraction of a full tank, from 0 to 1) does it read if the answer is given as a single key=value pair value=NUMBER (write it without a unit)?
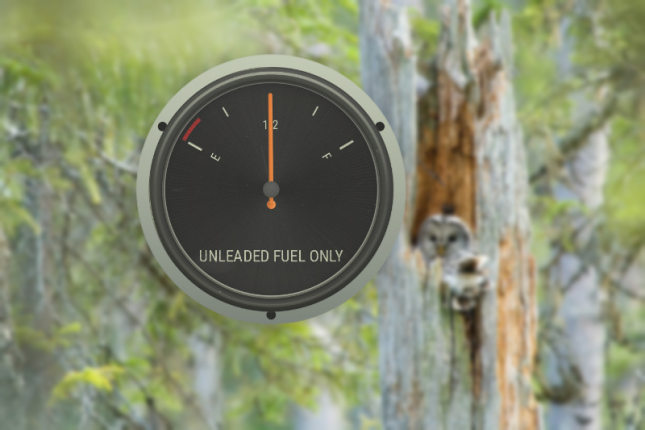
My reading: value=0.5
